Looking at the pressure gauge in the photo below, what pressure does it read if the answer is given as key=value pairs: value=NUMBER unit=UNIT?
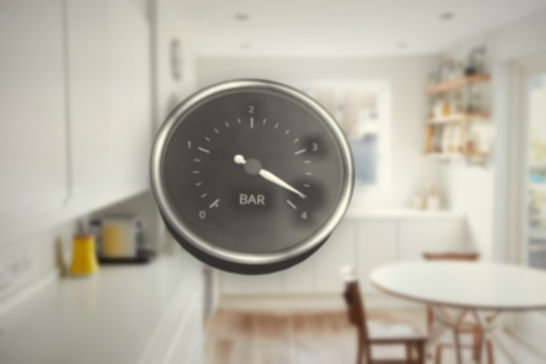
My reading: value=3.8 unit=bar
